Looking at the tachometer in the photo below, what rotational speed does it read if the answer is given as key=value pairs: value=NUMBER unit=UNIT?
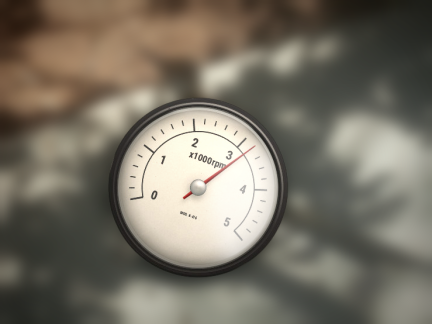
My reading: value=3200 unit=rpm
